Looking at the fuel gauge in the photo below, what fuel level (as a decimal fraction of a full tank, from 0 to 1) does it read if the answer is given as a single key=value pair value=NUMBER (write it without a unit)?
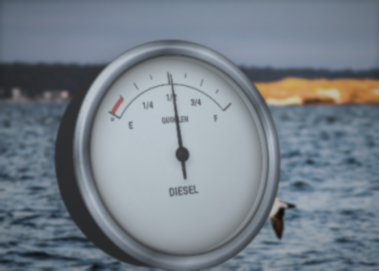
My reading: value=0.5
